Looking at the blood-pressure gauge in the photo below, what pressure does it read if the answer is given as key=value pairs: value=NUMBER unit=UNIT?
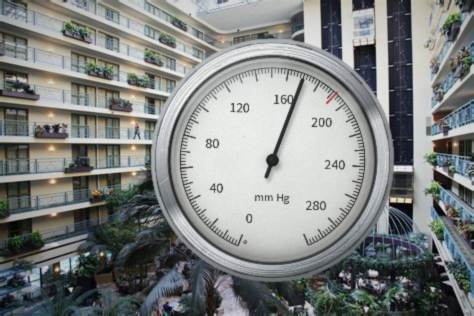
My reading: value=170 unit=mmHg
